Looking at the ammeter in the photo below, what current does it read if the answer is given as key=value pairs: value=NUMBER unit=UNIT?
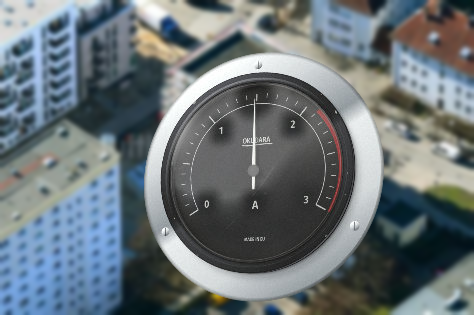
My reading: value=1.5 unit=A
